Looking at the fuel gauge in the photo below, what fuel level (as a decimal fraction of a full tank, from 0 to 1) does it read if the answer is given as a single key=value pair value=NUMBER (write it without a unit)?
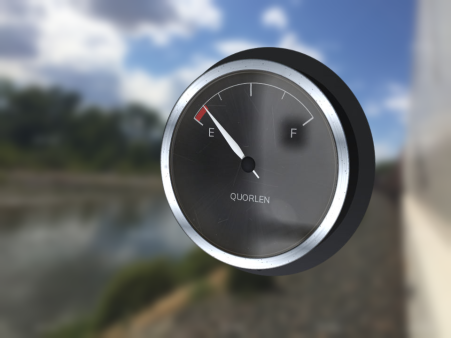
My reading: value=0.125
